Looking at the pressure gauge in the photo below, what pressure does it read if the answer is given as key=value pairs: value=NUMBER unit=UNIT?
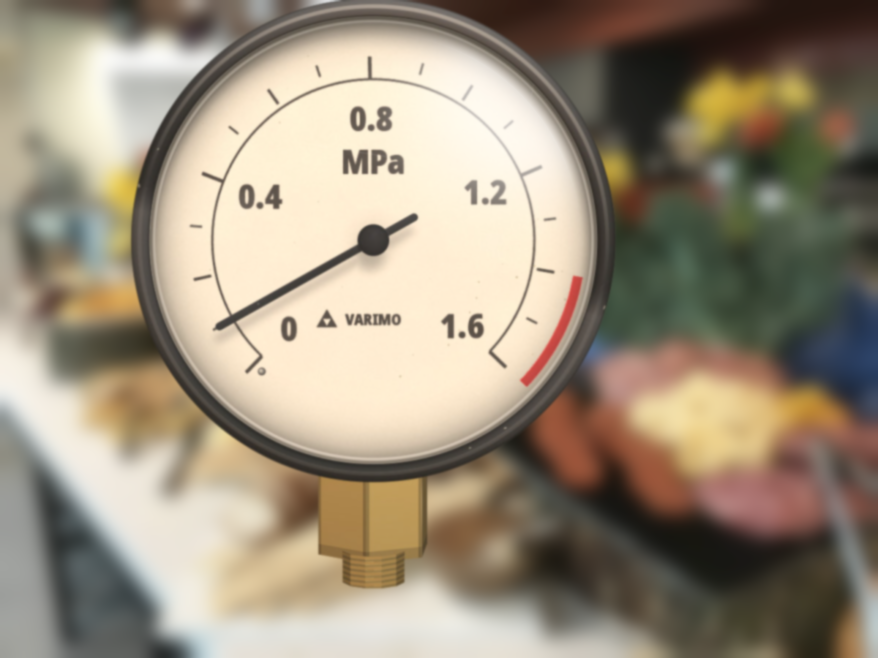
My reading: value=0.1 unit=MPa
